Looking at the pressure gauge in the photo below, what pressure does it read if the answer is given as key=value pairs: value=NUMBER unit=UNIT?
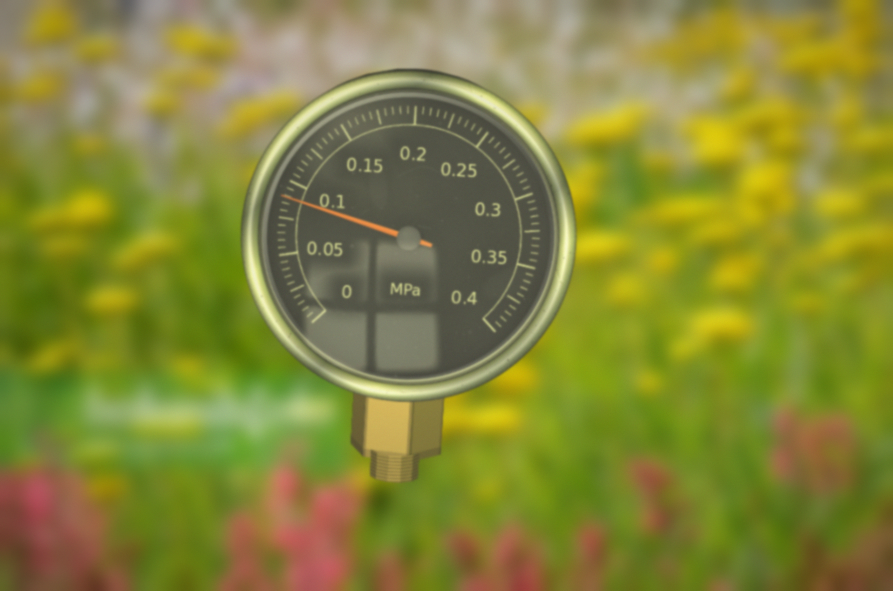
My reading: value=0.09 unit=MPa
